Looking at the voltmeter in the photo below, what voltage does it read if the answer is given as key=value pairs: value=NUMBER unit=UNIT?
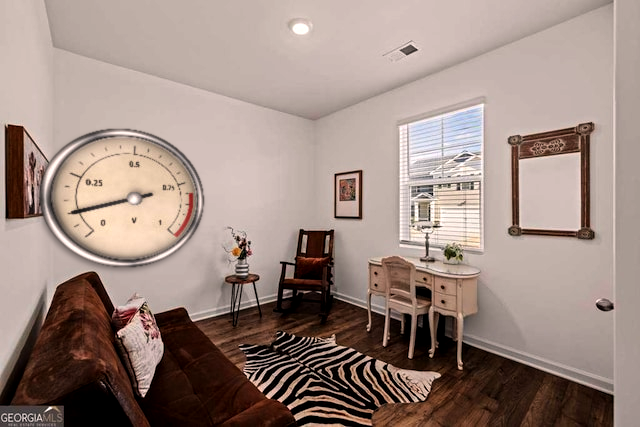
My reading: value=0.1 unit=V
